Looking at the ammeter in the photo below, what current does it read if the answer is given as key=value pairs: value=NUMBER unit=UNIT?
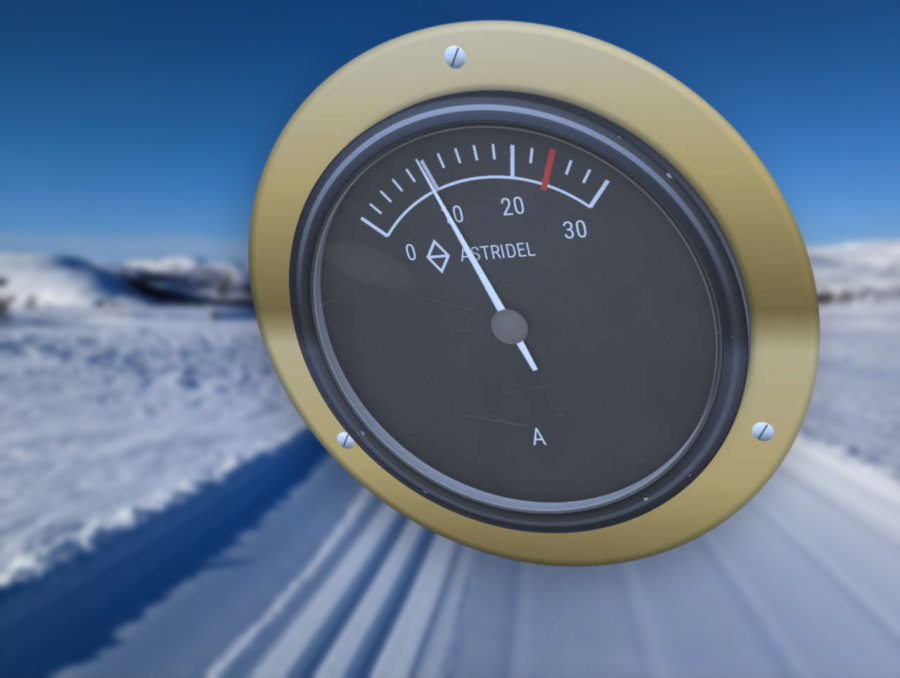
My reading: value=10 unit=A
